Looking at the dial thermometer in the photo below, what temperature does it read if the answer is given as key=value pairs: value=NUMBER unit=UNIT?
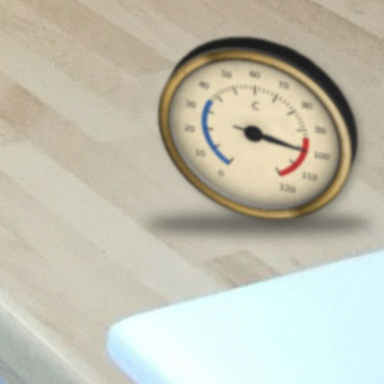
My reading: value=100 unit=°C
